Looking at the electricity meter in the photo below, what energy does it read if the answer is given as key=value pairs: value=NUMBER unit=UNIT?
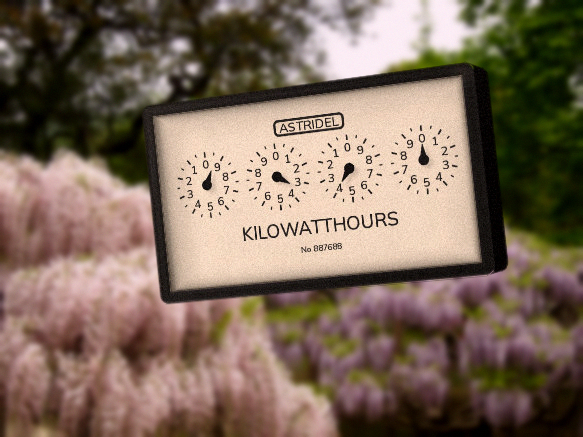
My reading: value=9340 unit=kWh
